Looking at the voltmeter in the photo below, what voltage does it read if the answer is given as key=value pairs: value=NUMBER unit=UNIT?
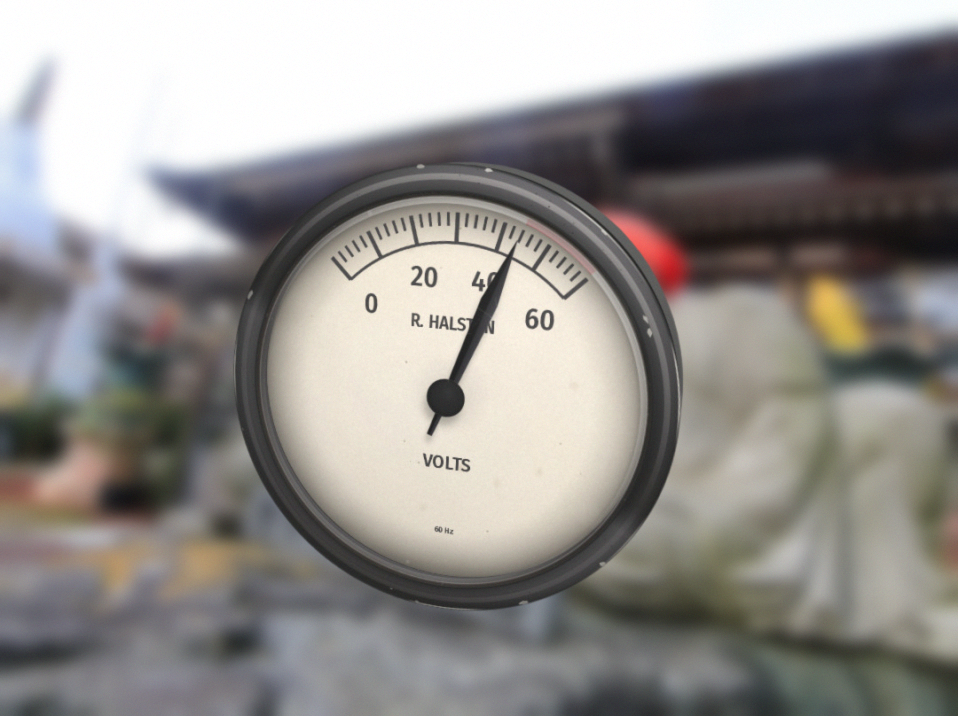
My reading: value=44 unit=V
